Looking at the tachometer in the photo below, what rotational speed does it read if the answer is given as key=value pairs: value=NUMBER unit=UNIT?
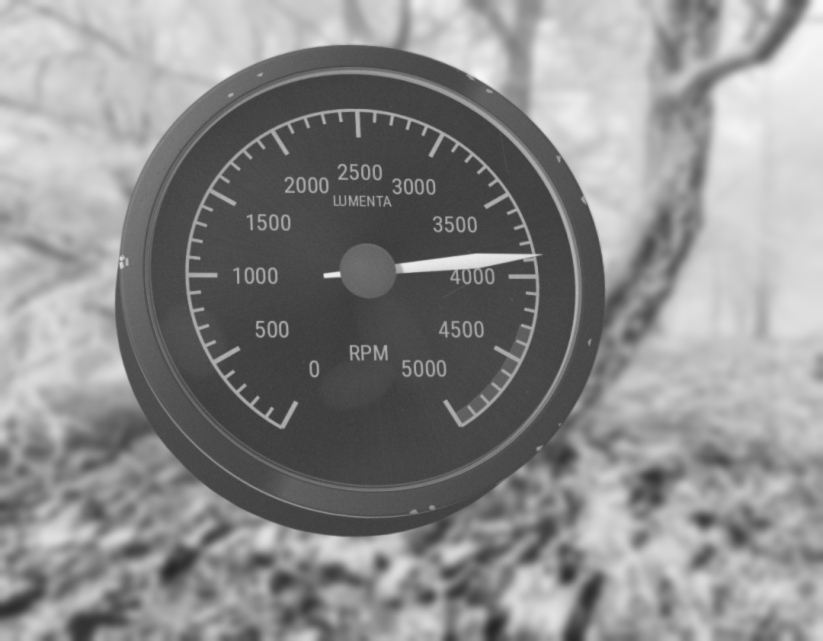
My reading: value=3900 unit=rpm
